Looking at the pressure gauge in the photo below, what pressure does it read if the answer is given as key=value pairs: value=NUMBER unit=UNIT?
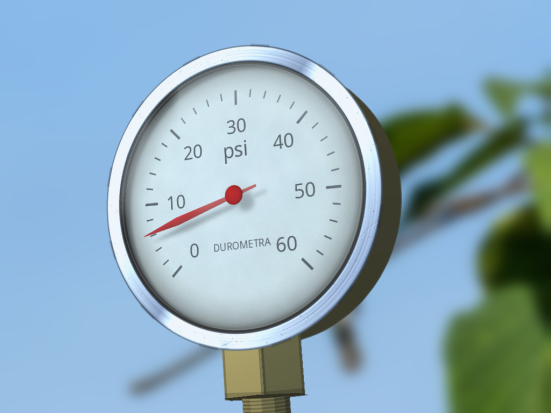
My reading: value=6 unit=psi
